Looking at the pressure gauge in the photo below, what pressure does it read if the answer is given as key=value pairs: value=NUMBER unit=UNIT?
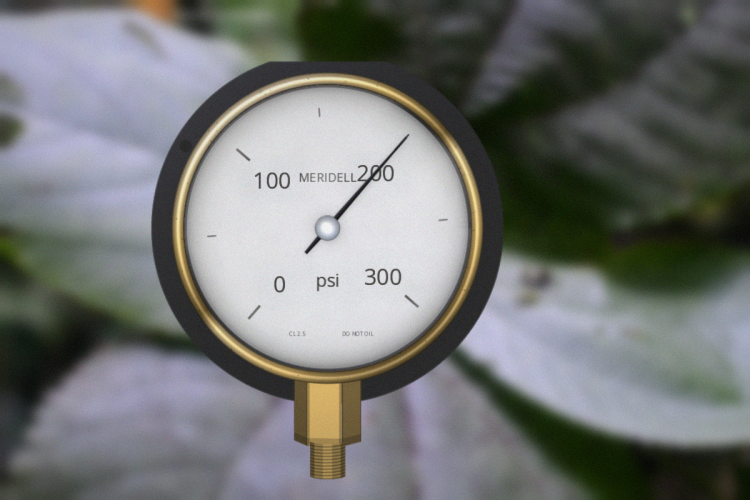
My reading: value=200 unit=psi
